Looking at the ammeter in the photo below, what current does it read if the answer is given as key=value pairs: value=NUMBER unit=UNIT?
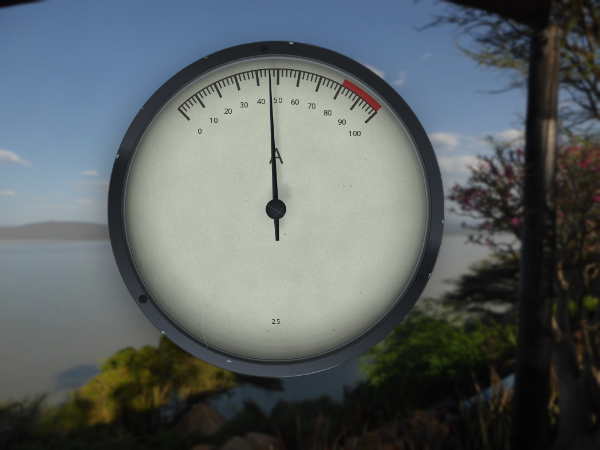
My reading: value=46 unit=A
